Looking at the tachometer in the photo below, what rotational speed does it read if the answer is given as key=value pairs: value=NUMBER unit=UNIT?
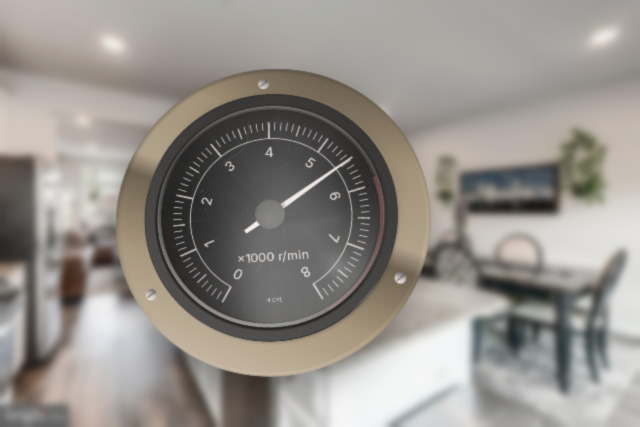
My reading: value=5500 unit=rpm
